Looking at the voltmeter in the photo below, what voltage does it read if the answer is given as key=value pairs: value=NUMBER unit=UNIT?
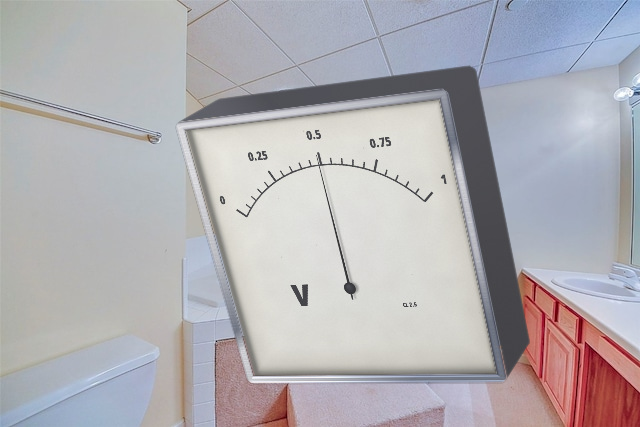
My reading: value=0.5 unit=V
